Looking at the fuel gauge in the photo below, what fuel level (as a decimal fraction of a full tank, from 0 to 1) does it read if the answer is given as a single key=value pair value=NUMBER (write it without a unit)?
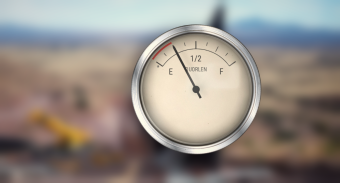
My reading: value=0.25
